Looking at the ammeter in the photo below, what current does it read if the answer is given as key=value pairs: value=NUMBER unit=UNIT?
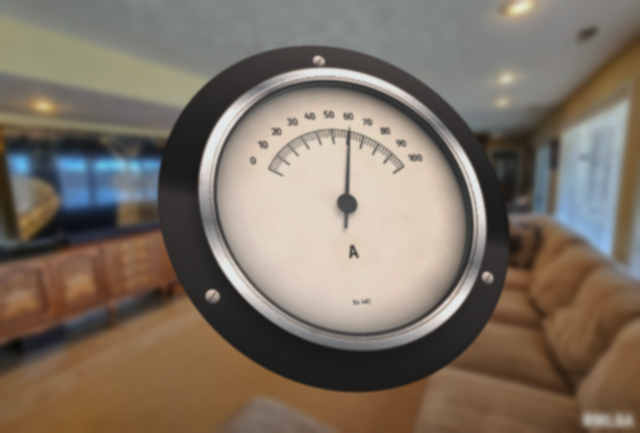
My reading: value=60 unit=A
